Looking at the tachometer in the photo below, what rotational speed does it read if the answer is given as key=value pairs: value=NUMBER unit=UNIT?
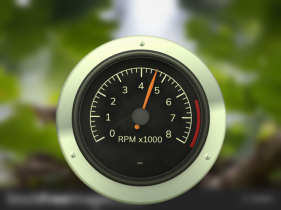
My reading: value=4600 unit=rpm
